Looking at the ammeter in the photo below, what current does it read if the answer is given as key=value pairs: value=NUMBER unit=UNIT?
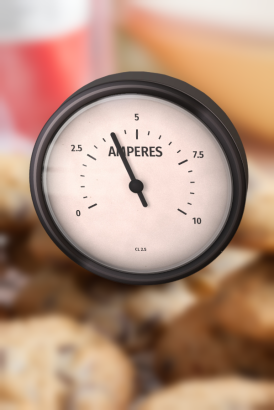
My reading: value=4 unit=A
